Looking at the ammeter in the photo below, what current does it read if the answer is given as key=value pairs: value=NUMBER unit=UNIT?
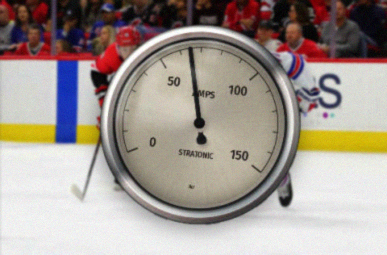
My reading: value=65 unit=A
